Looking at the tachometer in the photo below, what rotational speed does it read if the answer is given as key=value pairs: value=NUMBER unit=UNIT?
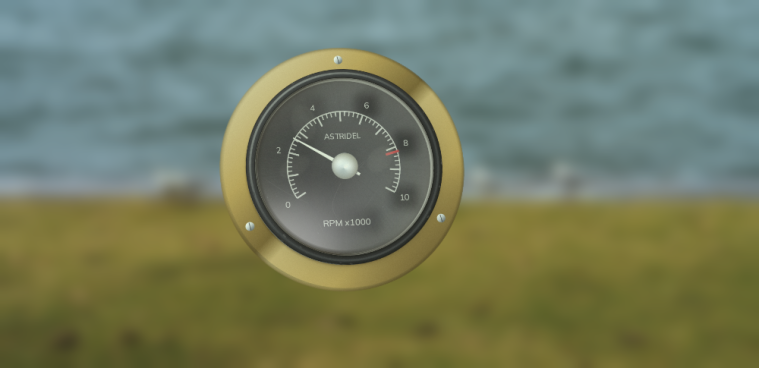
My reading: value=2600 unit=rpm
